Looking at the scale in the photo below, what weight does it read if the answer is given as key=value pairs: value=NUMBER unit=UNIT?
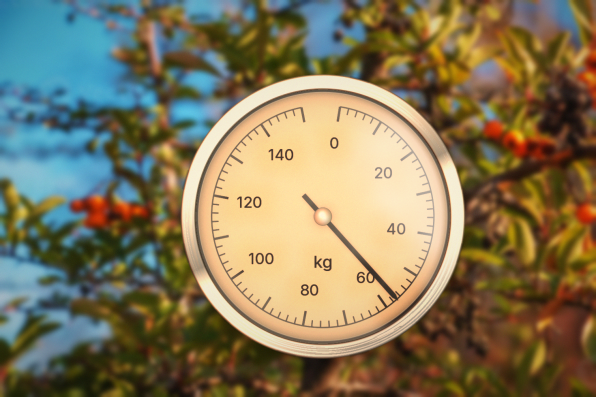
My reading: value=57 unit=kg
